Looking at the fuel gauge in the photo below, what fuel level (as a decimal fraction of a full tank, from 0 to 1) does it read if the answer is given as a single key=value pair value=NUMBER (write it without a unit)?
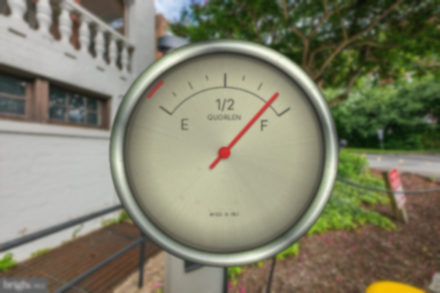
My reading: value=0.875
